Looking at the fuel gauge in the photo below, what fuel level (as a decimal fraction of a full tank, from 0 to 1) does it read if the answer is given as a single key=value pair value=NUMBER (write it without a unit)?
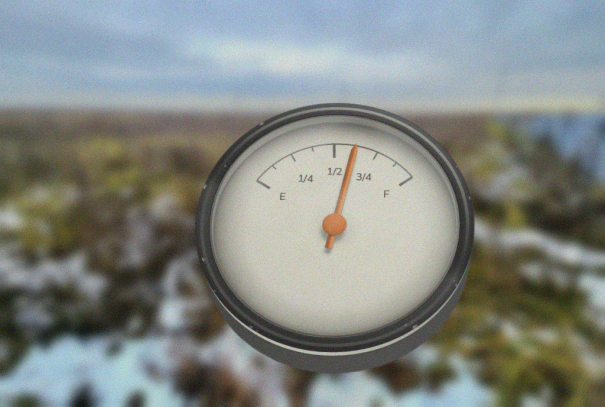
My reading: value=0.625
